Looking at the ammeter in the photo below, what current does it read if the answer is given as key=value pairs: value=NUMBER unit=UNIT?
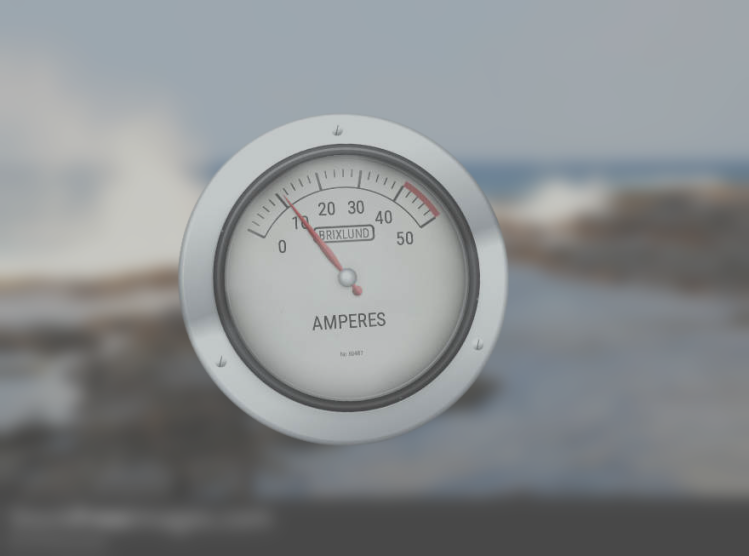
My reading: value=11 unit=A
